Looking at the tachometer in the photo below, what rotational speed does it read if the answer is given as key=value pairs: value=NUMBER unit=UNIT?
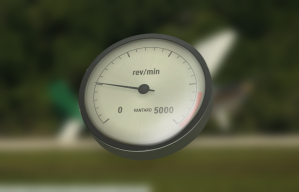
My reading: value=1000 unit=rpm
